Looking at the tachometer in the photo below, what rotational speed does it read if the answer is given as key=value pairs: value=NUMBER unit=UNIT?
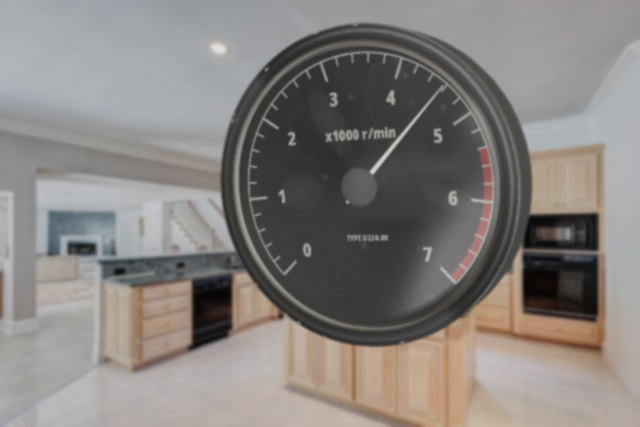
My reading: value=4600 unit=rpm
